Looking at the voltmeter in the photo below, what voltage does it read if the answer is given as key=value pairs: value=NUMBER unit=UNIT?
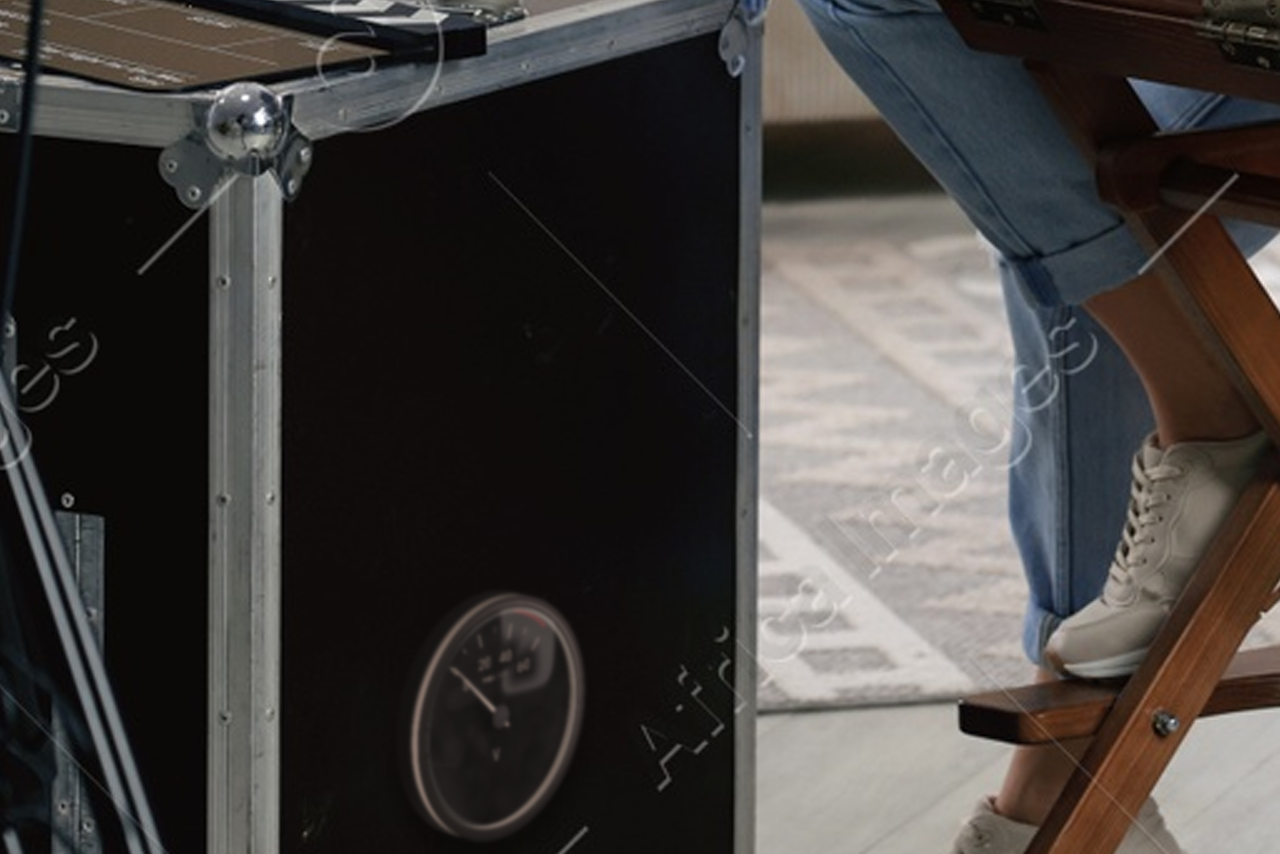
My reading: value=0 unit=V
